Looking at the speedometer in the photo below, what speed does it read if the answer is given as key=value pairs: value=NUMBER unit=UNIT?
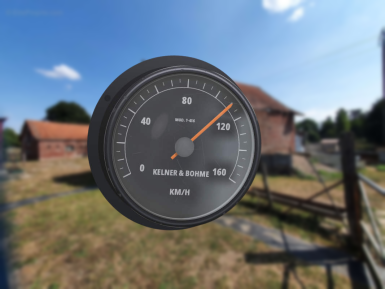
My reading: value=110 unit=km/h
